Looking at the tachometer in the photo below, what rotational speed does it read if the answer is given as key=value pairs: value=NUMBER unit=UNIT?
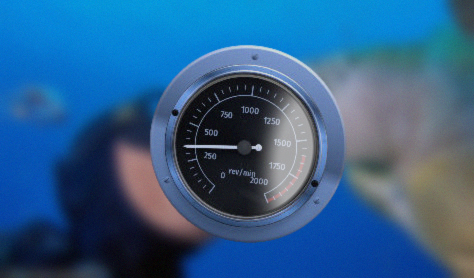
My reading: value=350 unit=rpm
